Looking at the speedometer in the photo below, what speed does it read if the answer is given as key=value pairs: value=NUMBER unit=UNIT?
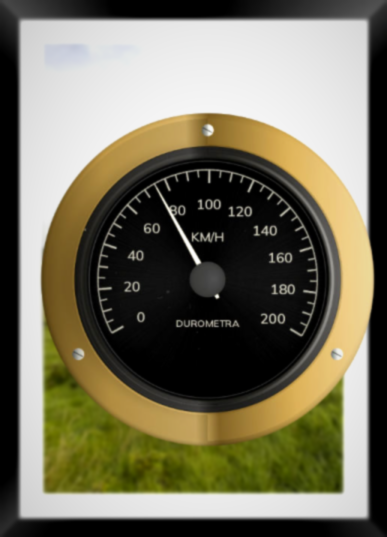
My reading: value=75 unit=km/h
